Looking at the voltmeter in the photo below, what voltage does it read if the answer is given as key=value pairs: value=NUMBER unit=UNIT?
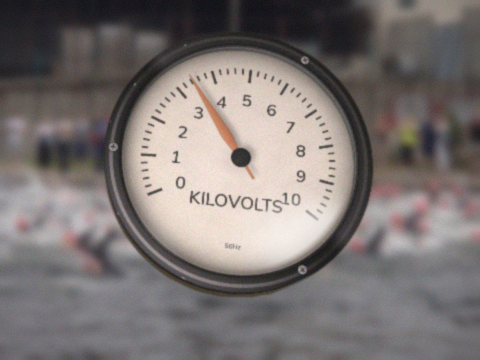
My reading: value=3.4 unit=kV
